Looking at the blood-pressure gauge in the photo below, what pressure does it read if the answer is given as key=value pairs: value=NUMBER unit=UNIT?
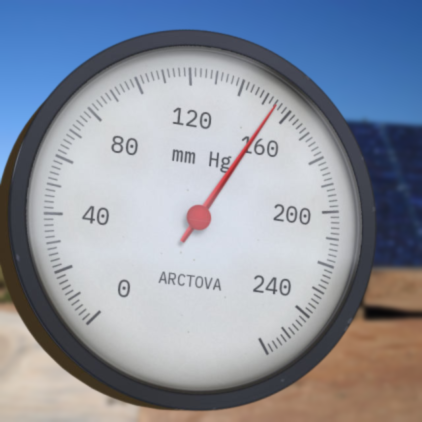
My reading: value=154 unit=mmHg
